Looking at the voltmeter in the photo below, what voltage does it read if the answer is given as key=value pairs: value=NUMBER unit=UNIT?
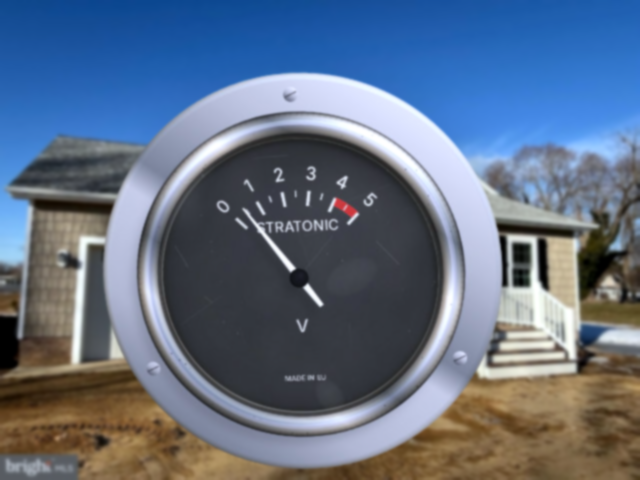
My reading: value=0.5 unit=V
